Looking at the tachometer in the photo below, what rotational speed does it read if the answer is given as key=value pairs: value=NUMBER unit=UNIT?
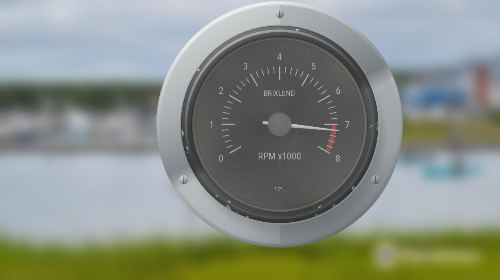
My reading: value=7200 unit=rpm
